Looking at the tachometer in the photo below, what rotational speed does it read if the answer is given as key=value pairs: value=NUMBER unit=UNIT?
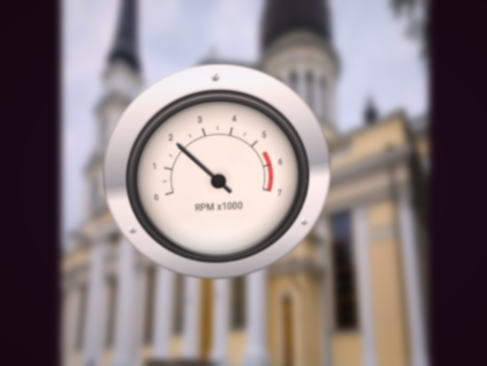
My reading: value=2000 unit=rpm
